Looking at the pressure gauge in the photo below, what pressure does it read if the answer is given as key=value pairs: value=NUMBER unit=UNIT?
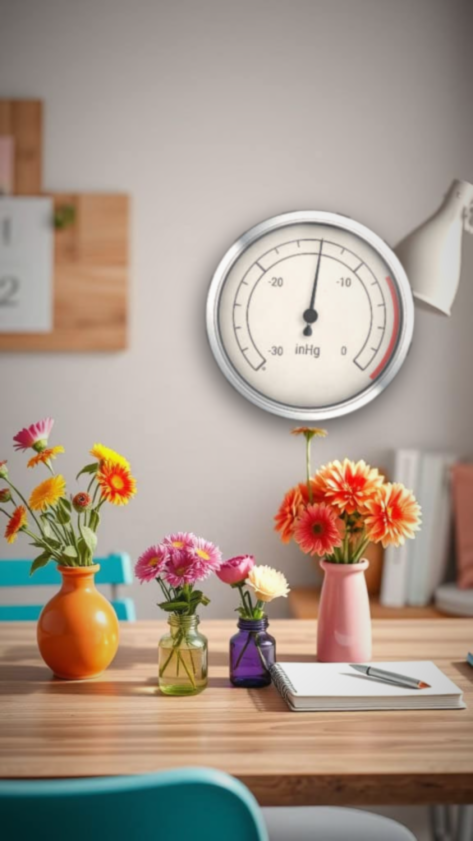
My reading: value=-14 unit=inHg
